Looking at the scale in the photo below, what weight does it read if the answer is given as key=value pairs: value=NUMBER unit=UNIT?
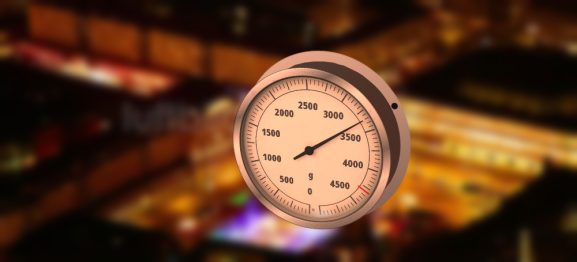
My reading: value=3350 unit=g
